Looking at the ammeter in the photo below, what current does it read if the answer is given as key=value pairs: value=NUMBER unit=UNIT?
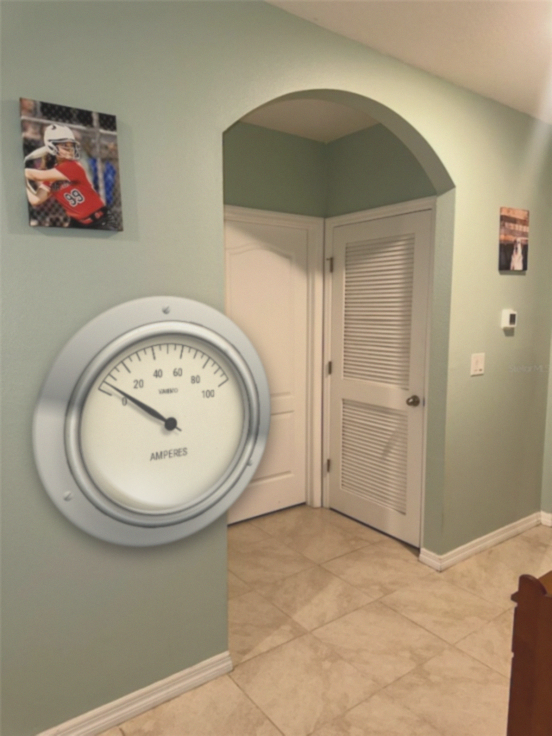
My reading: value=5 unit=A
